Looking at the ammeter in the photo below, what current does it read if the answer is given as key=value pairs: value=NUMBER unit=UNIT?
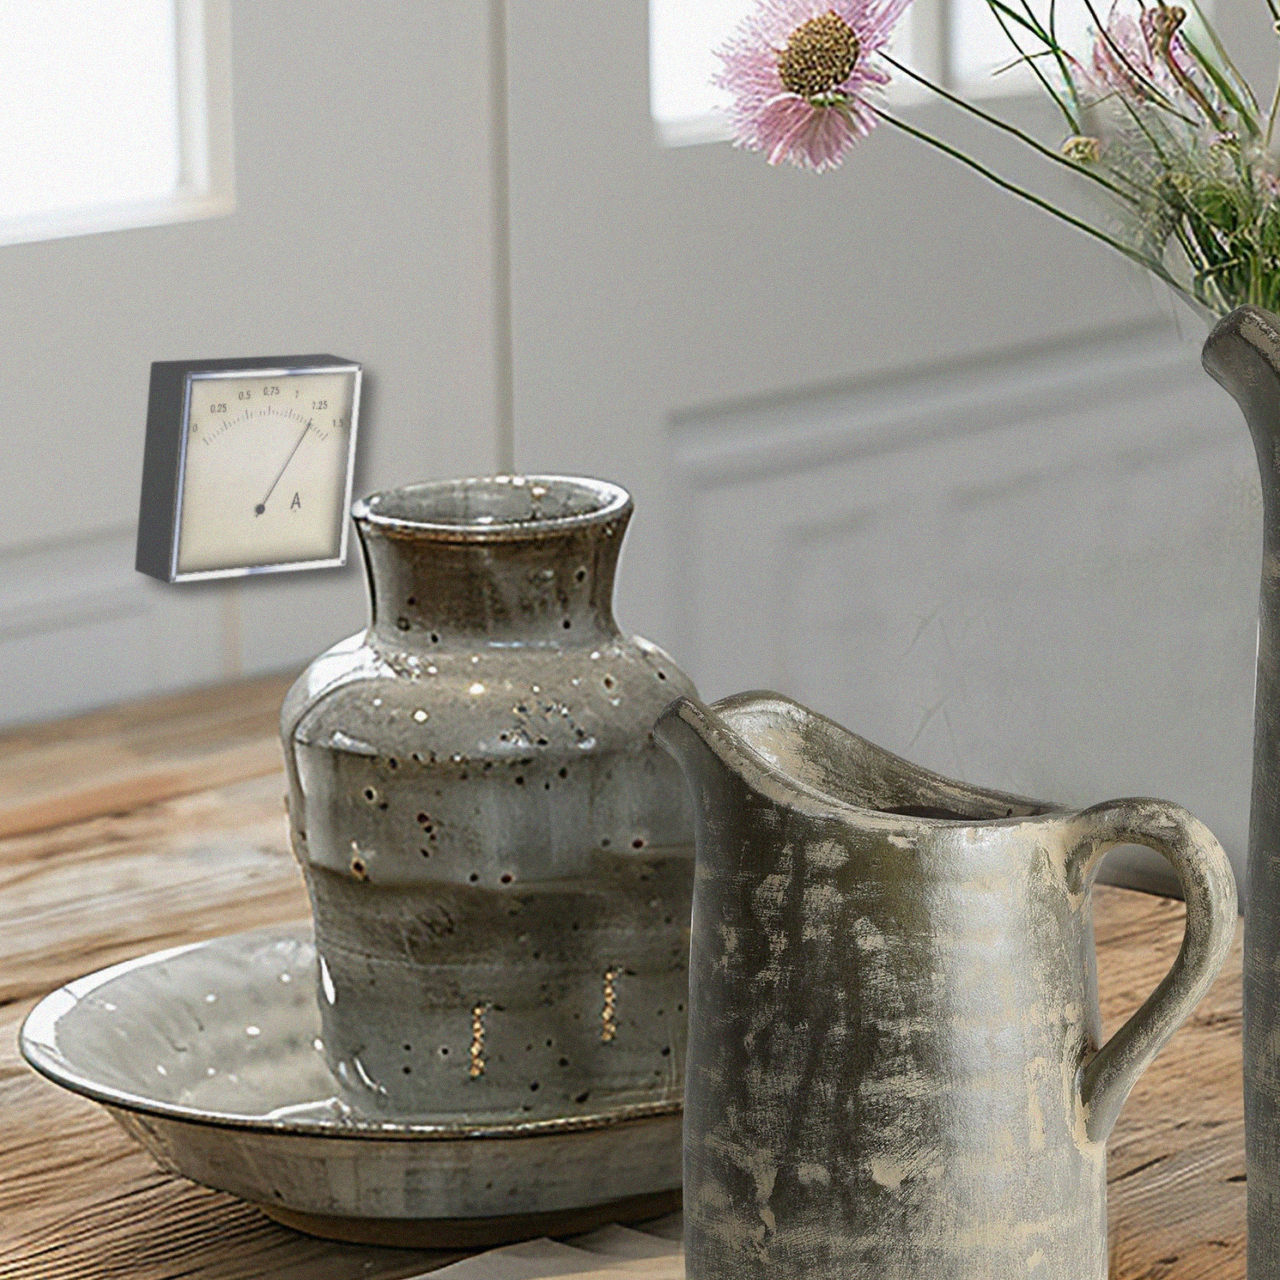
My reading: value=1.25 unit=A
